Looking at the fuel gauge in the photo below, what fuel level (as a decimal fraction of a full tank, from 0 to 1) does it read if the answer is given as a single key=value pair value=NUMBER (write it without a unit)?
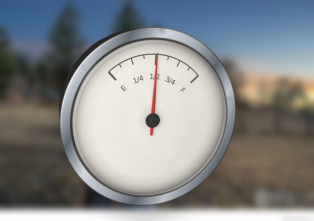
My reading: value=0.5
